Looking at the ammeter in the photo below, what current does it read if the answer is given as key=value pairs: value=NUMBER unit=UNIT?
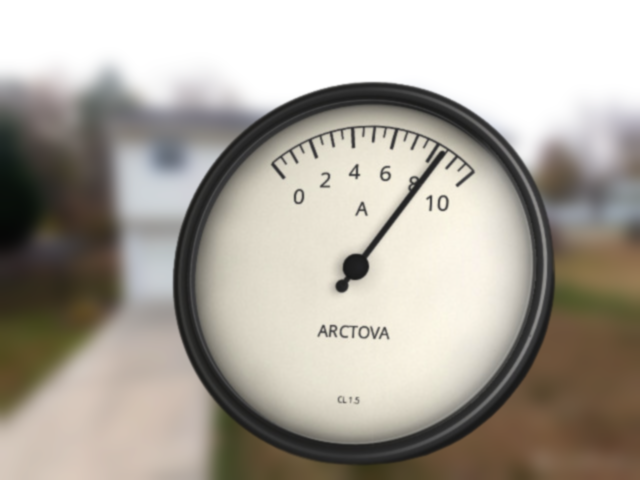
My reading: value=8.5 unit=A
